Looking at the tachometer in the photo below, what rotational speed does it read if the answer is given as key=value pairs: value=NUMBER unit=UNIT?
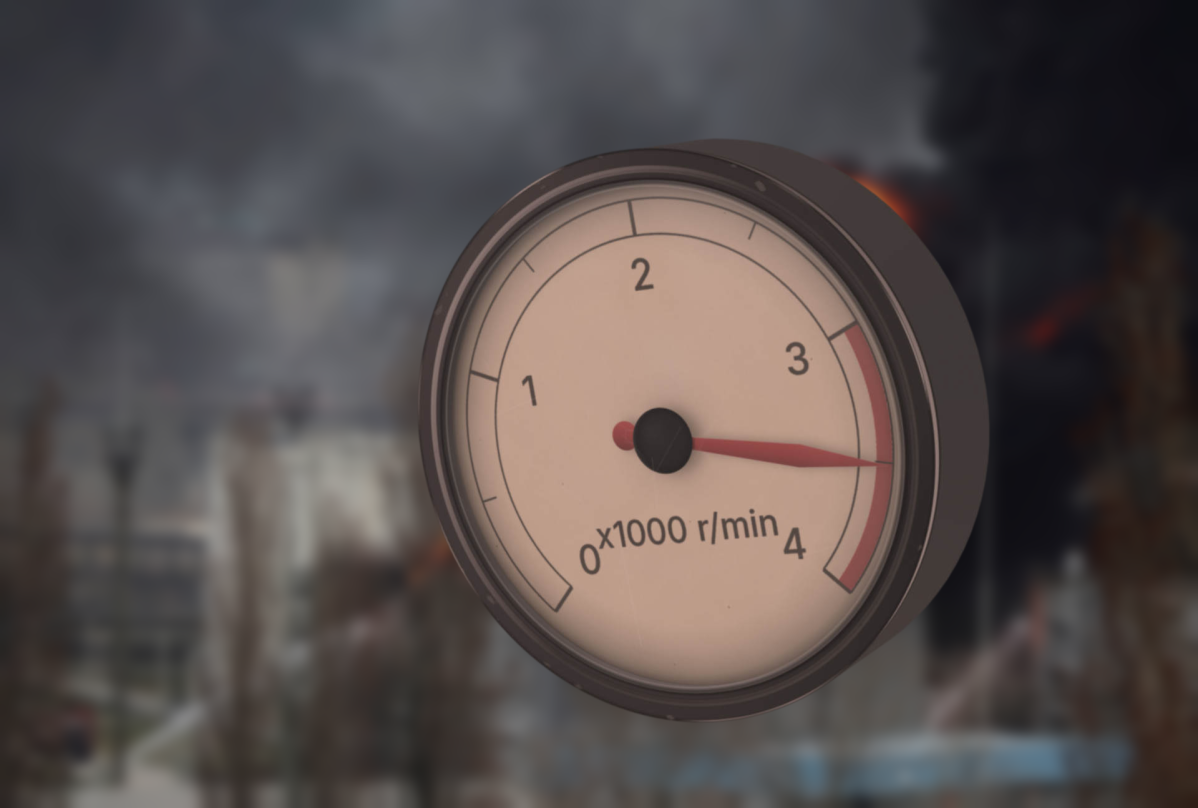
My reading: value=3500 unit=rpm
